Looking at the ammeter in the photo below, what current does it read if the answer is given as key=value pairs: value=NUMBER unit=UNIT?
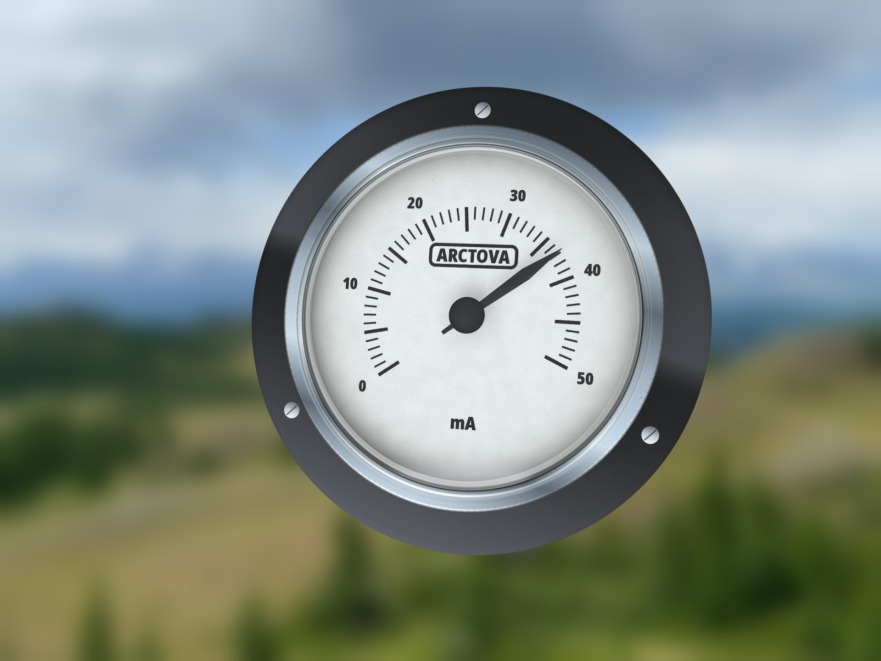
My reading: value=37 unit=mA
